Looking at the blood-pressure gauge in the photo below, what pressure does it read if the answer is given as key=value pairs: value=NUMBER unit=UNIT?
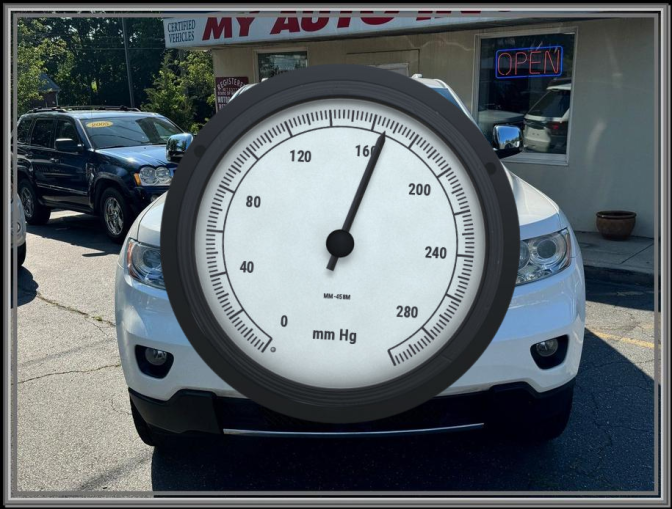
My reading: value=166 unit=mmHg
